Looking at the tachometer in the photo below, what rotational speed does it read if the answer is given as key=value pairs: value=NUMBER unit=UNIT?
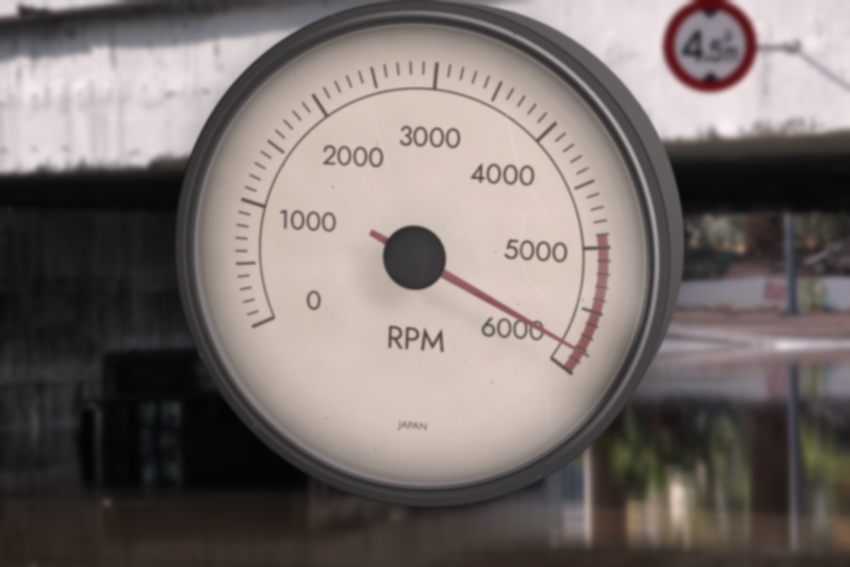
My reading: value=5800 unit=rpm
